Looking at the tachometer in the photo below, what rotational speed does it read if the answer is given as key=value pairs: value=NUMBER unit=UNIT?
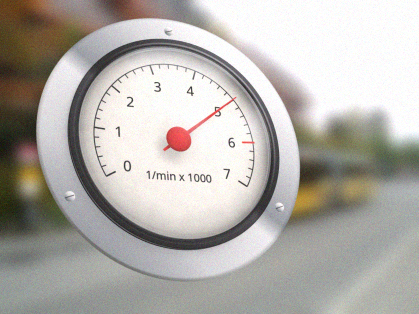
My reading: value=5000 unit=rpm
